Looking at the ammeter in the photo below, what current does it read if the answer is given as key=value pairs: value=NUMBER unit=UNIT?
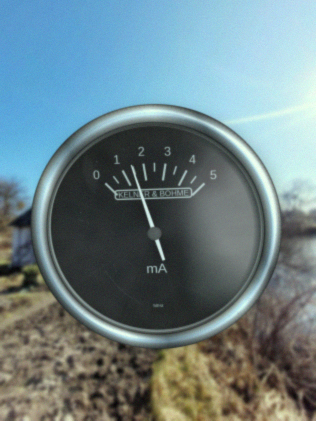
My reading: value=1.5 unit=mA
